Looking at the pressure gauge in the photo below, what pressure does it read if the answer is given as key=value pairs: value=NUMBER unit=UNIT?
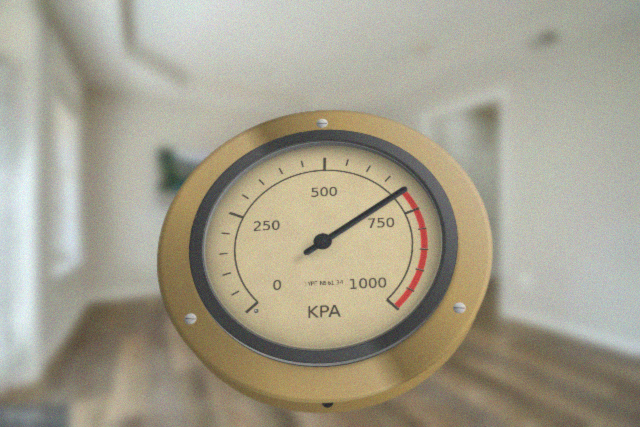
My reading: value=700 unit=kPa
